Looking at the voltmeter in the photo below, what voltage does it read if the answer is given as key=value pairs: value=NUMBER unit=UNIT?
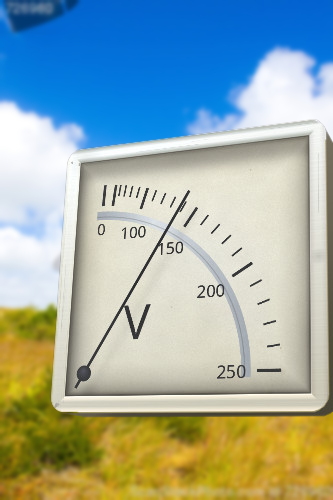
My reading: value=140 unit=V
